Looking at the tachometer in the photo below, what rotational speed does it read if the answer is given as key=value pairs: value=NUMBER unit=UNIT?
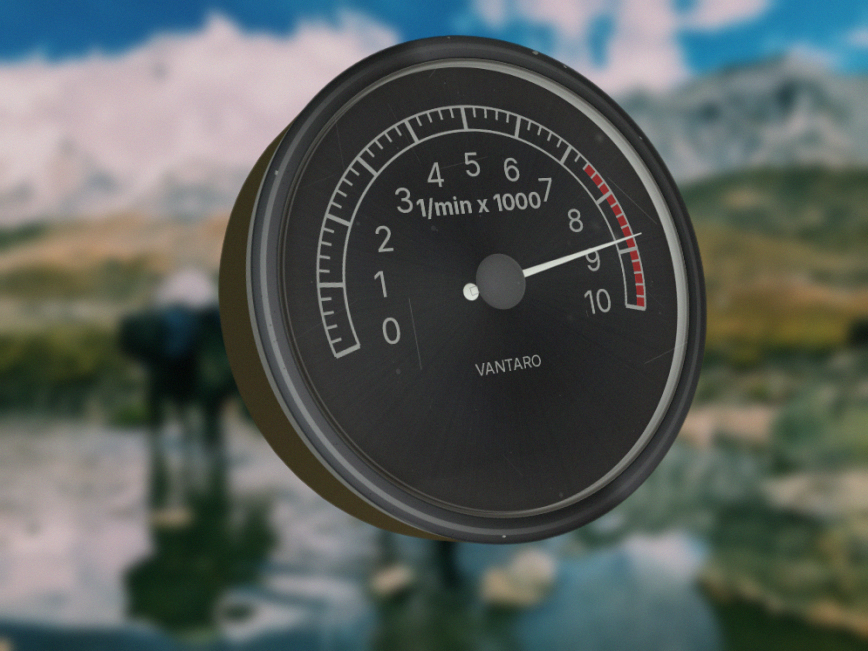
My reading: value=8800 unit=rpm
